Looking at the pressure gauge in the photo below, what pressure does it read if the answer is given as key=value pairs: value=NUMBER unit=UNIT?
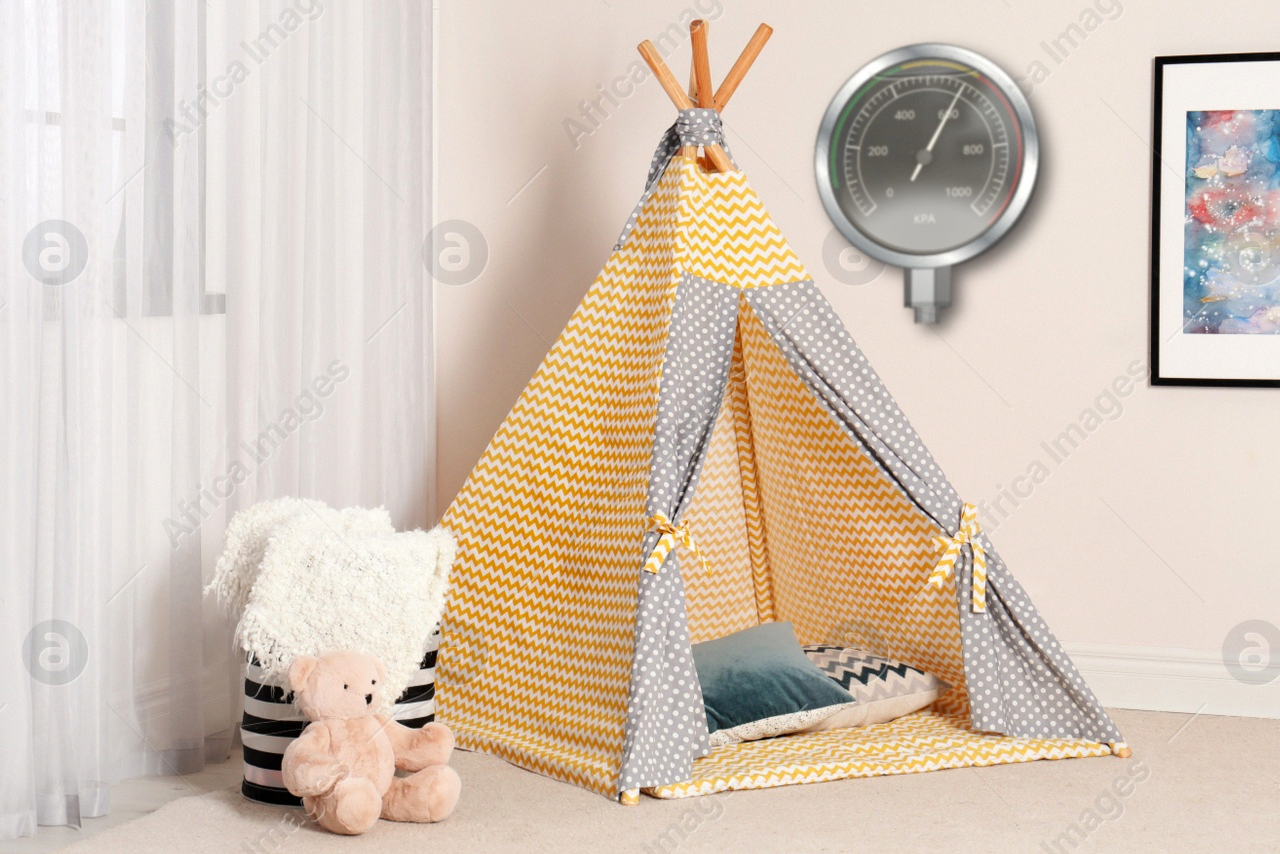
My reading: value=600 unit=kPa
